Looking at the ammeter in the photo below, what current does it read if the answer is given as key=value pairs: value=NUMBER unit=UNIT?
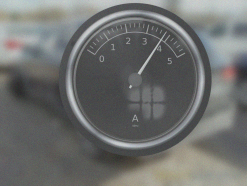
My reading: value=3.8 unit=A
